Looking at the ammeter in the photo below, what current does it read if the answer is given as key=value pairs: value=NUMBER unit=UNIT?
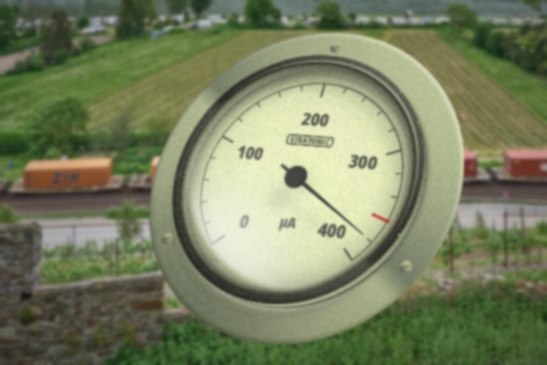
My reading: value=380 unit=µA
